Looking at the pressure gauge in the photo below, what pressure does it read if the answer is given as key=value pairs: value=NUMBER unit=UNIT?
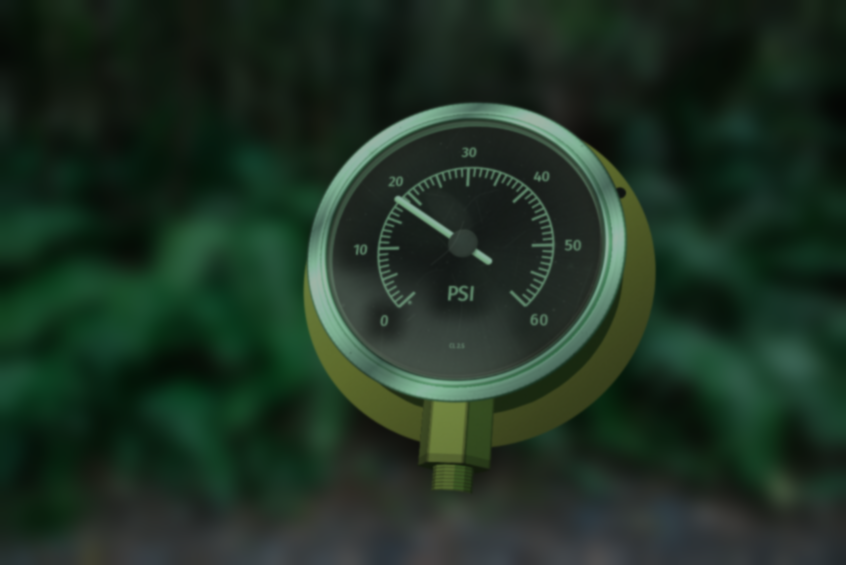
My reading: value=18 unit=psi
